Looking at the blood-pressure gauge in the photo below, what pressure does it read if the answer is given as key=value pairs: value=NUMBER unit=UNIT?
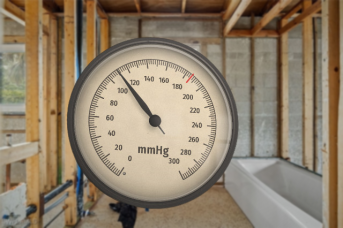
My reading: value=110 unit=mmHg
